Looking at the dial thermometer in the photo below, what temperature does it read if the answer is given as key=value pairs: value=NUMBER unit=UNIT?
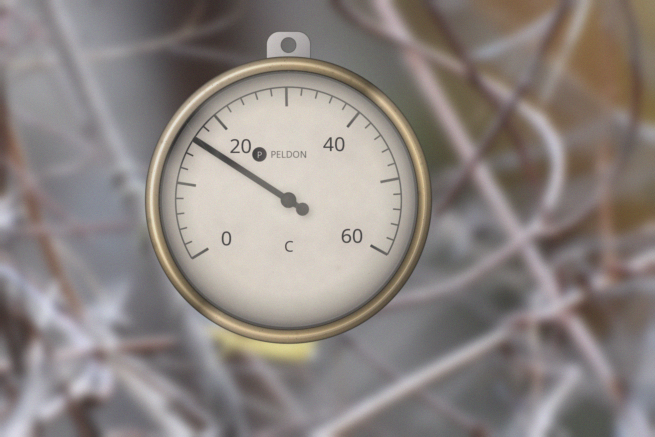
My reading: value=16 unit=°C
